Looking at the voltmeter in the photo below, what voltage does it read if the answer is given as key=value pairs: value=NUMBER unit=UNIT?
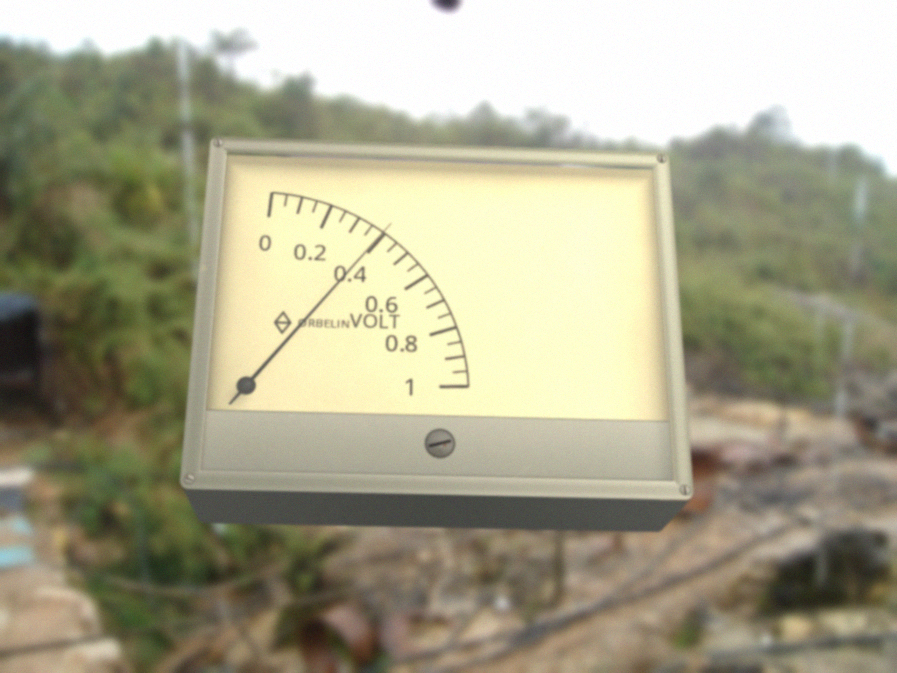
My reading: value=0.4 unit=V
